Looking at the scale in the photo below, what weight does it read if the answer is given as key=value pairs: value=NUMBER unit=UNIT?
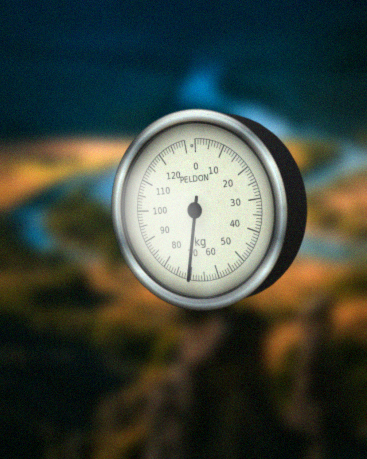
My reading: value=70 unit=kg
